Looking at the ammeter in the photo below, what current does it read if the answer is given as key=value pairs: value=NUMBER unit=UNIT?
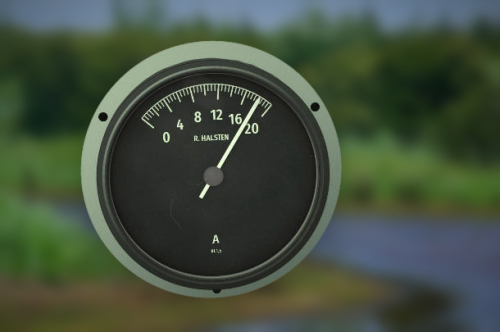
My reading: value=18 unit=A
